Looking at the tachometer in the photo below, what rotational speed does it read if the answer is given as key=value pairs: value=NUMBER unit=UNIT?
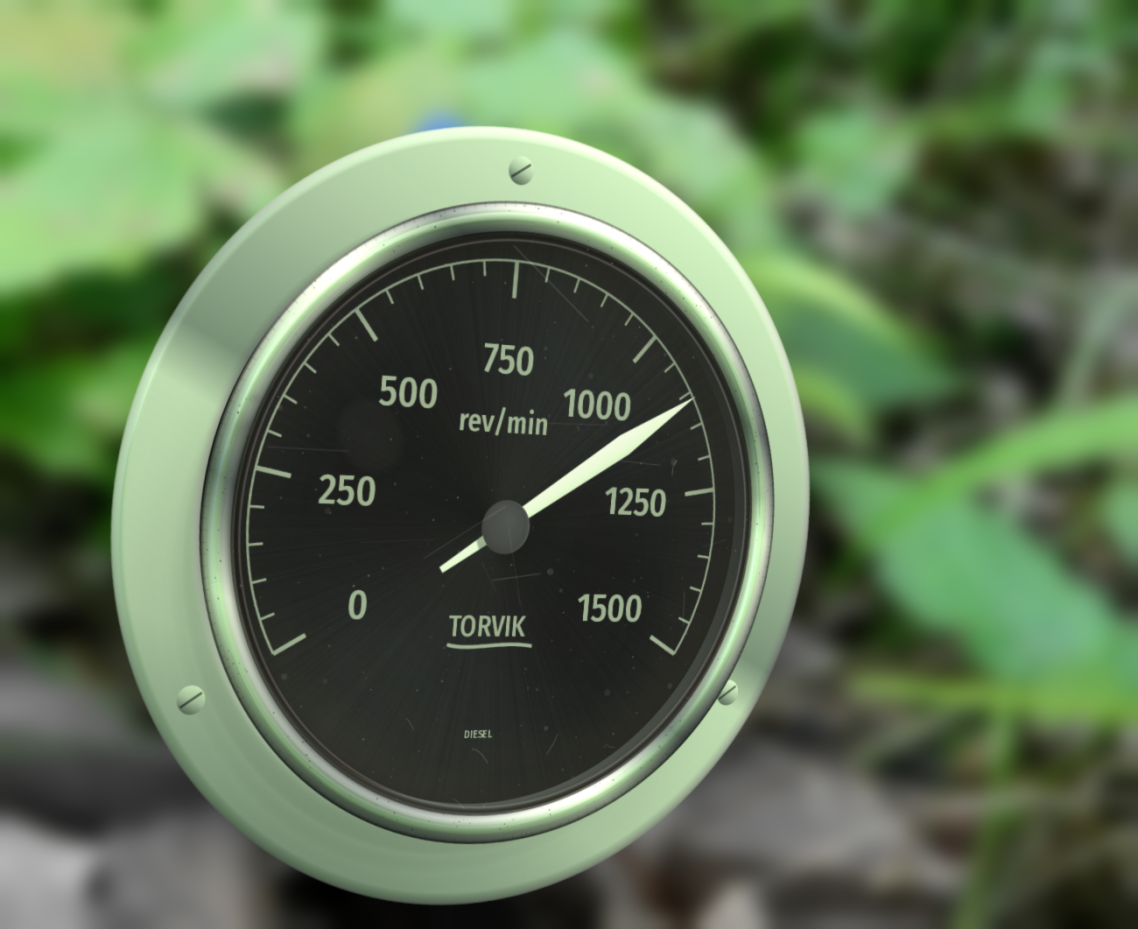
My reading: value=1100 unit=rpm
